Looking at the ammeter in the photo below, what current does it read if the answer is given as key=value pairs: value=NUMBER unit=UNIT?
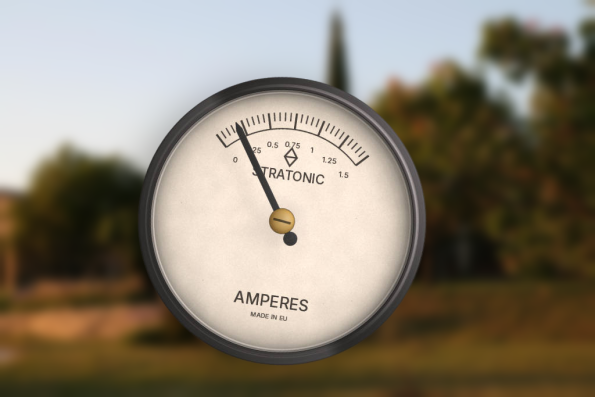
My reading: value=0.2 unit=A
